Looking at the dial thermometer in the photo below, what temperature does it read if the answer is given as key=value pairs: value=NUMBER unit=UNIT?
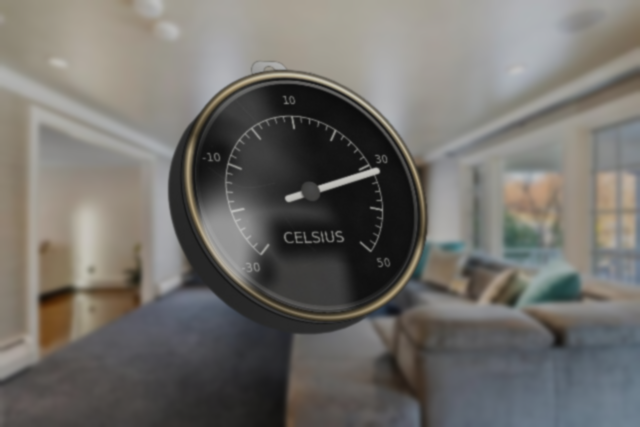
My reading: value=32 unit=°C
